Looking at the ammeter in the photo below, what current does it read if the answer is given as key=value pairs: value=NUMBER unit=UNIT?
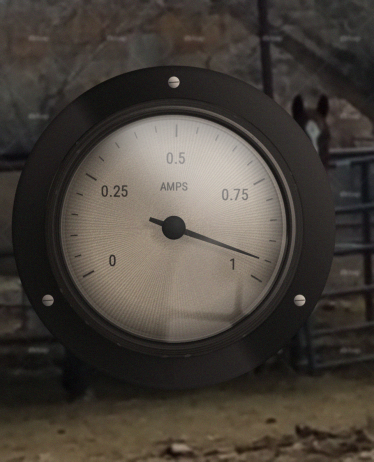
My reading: value=0.95 unit=A
